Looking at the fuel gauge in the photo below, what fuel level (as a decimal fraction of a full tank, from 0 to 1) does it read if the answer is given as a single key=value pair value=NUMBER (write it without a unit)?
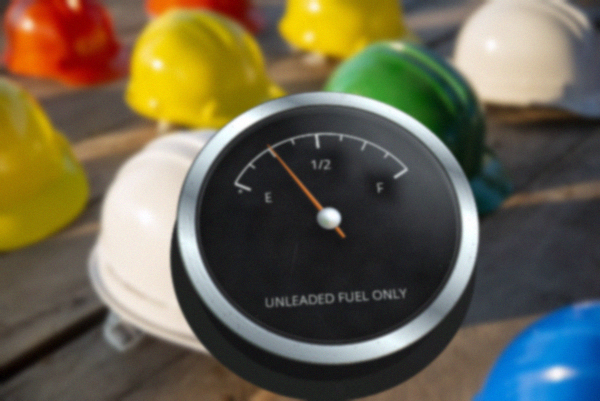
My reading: value=0.25
